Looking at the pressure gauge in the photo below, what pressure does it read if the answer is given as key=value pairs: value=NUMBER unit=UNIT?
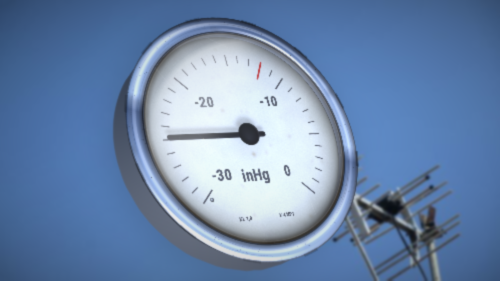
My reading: value=-25 unit=inHg
